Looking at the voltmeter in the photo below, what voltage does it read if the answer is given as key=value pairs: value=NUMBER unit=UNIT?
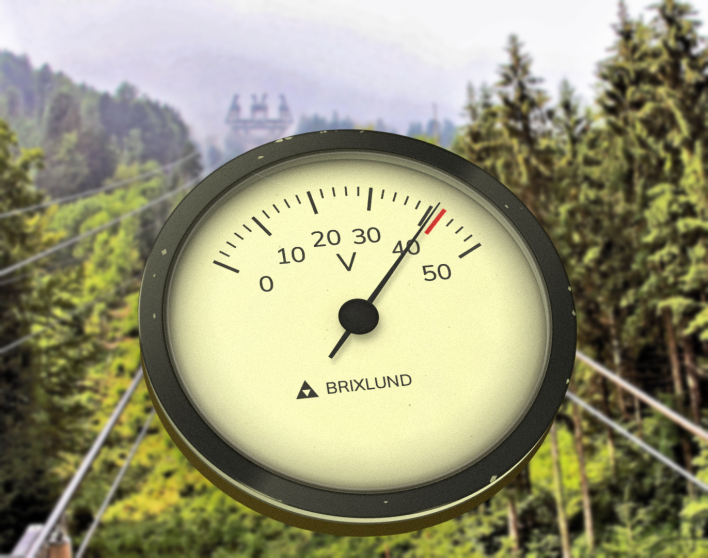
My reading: value=41 unit=V
